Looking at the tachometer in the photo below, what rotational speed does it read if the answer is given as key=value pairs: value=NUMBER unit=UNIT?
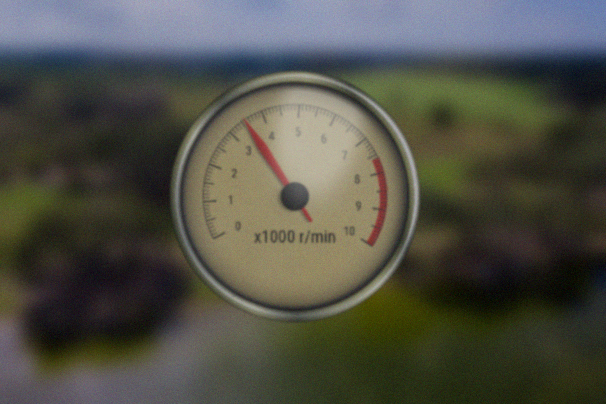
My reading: value=3500 unit=rpm
